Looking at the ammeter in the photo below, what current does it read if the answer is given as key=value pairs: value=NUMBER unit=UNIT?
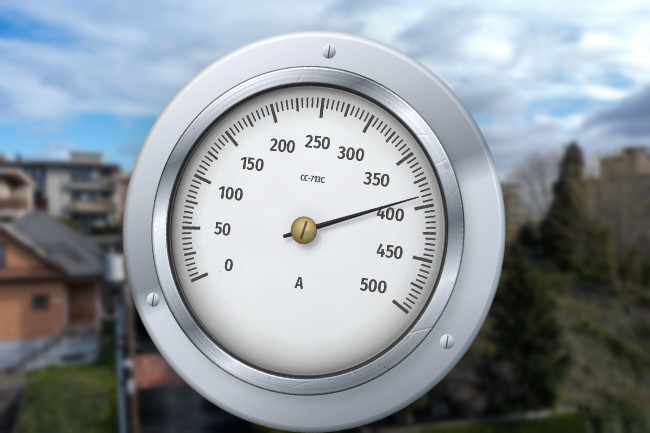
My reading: value=390 unit=A
